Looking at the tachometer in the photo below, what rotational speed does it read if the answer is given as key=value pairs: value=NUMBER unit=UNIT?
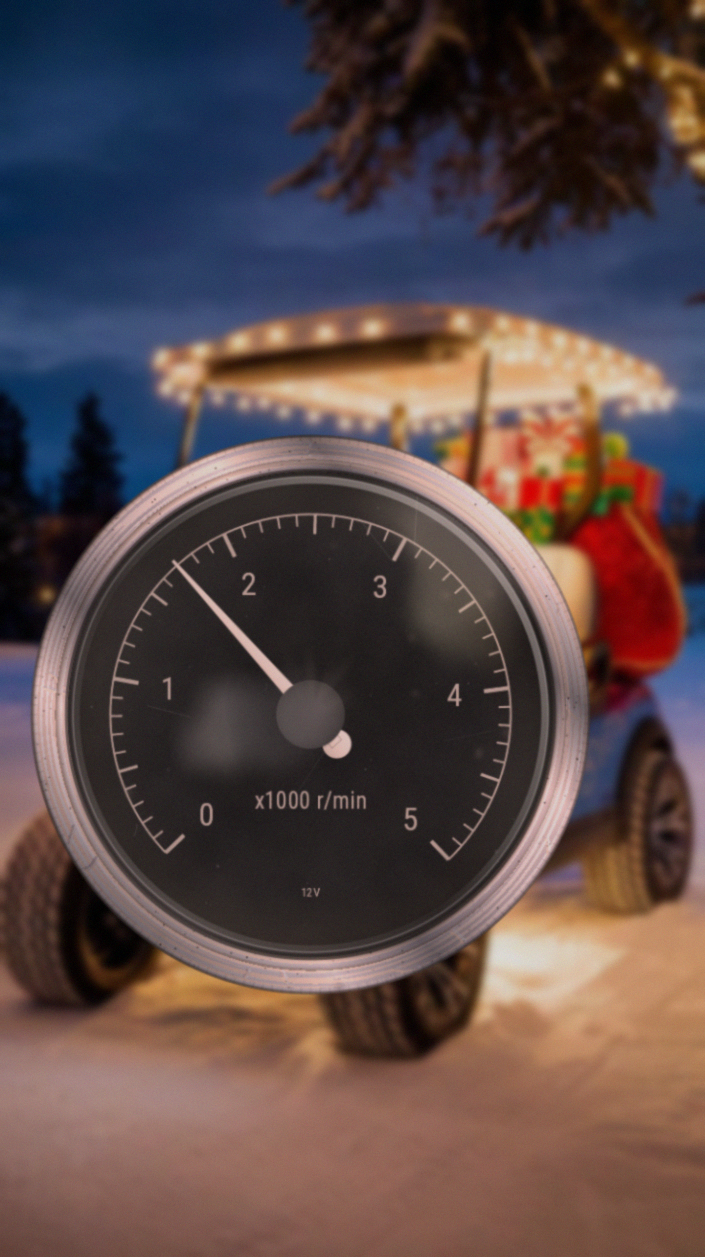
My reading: value=1700 unit=rpm
